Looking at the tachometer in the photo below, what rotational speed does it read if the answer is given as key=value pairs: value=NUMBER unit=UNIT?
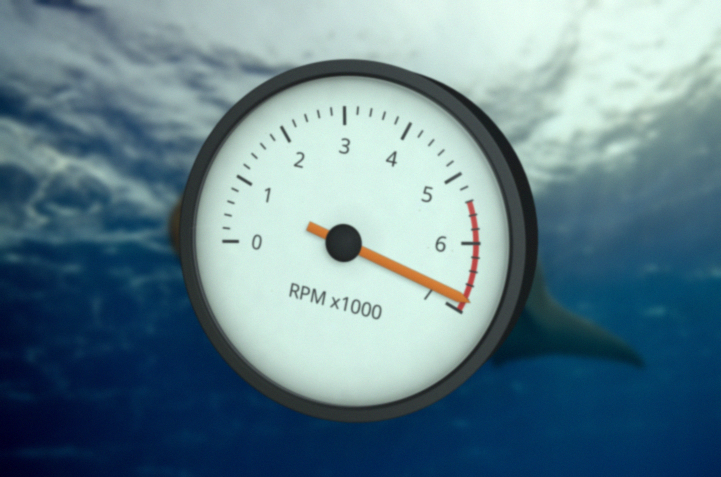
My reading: value=6800 unit=rpm
